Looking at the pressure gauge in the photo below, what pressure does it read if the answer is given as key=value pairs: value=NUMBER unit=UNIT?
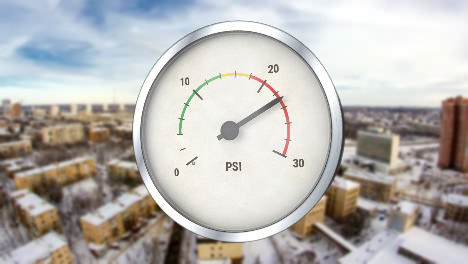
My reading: value=23 unit=psi
